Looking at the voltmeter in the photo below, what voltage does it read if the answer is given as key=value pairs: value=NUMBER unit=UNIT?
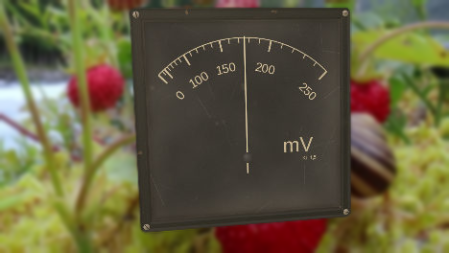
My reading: value=175 unit=mV
